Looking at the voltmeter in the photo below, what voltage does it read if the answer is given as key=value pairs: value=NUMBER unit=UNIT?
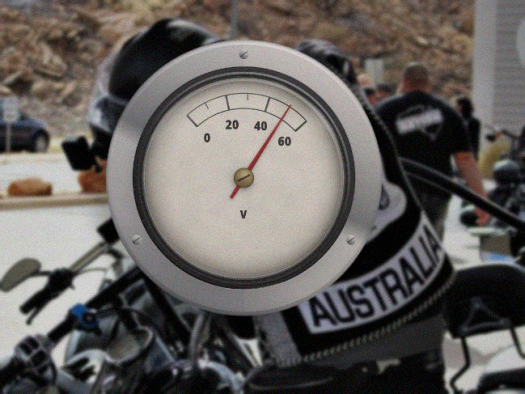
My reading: value=50 unit=V
